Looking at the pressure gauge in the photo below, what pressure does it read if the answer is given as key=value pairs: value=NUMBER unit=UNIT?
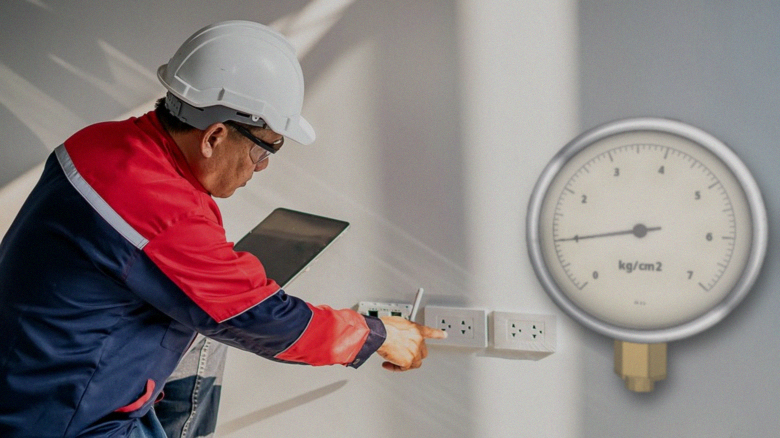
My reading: value=1 unit=kg/cm²
